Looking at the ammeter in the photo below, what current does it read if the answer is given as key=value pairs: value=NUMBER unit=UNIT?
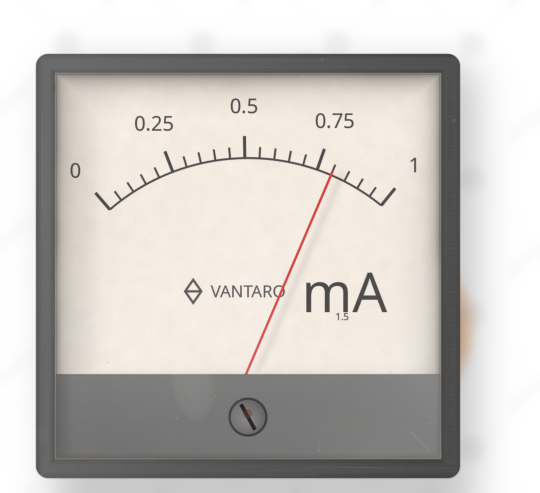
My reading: value=0.8 unit=mA
